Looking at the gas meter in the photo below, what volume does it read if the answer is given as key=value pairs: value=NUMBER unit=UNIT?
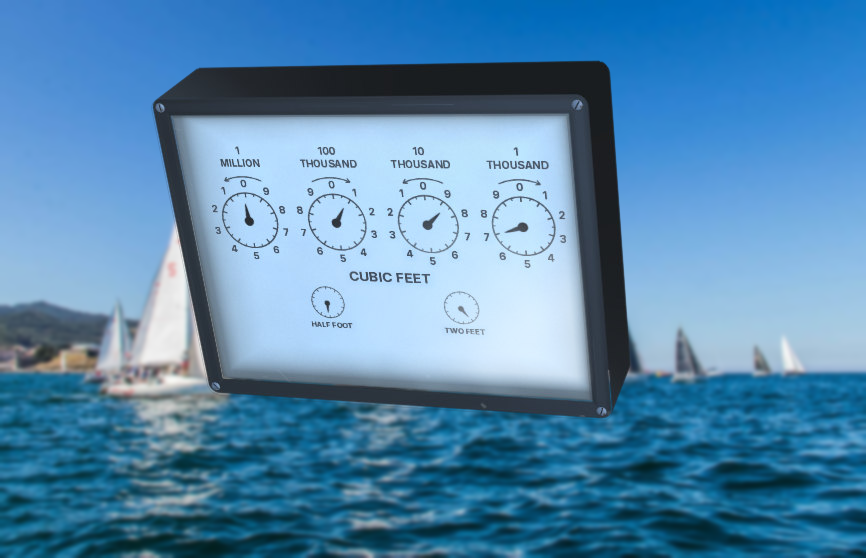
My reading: value=8700 unit=ft³
